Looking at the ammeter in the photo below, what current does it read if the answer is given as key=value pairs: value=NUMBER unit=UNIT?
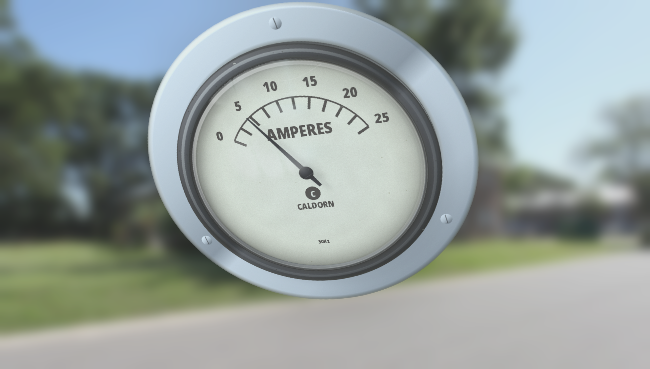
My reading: value=5 unit=A
